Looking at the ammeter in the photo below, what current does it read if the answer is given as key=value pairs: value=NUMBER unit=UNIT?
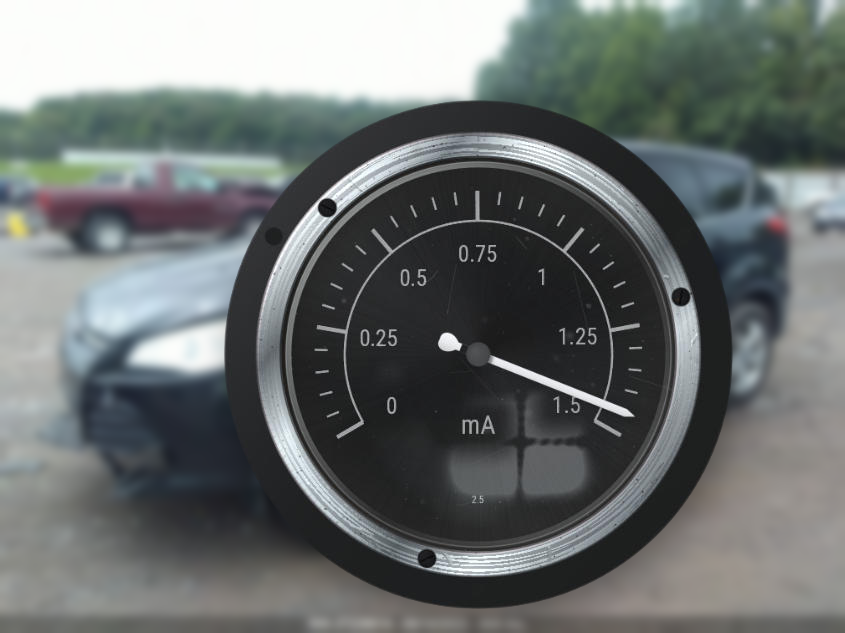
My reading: value=1.45 unit=mA
